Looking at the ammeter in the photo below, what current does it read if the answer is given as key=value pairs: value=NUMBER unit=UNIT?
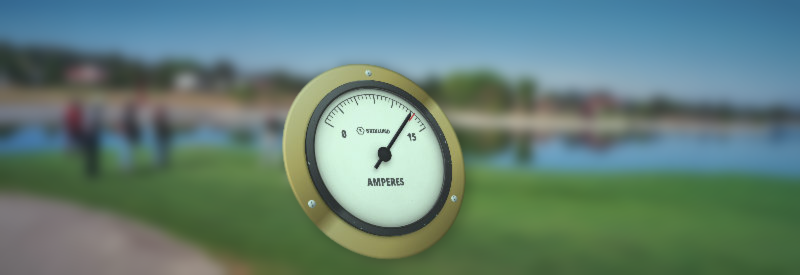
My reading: value=12.5 unit=A
